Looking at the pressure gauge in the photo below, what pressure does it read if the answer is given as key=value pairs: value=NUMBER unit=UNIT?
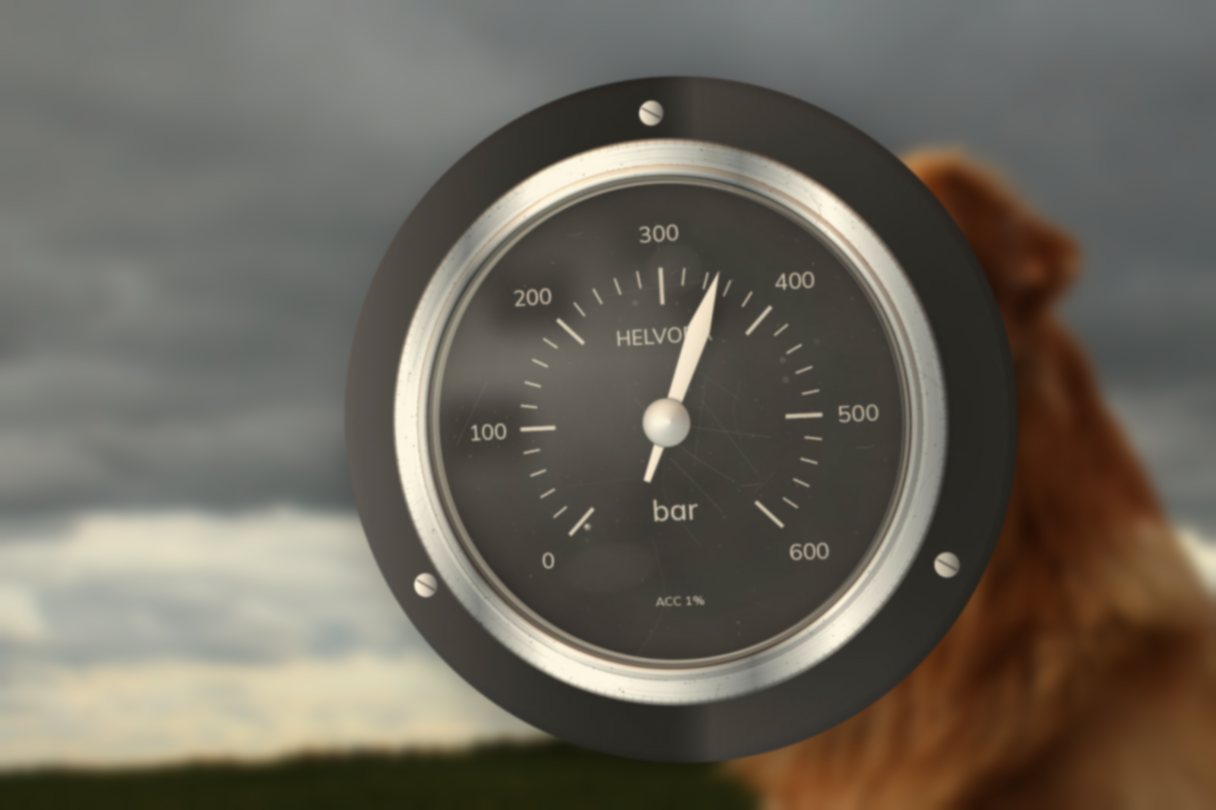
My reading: value=350 unit=bar
